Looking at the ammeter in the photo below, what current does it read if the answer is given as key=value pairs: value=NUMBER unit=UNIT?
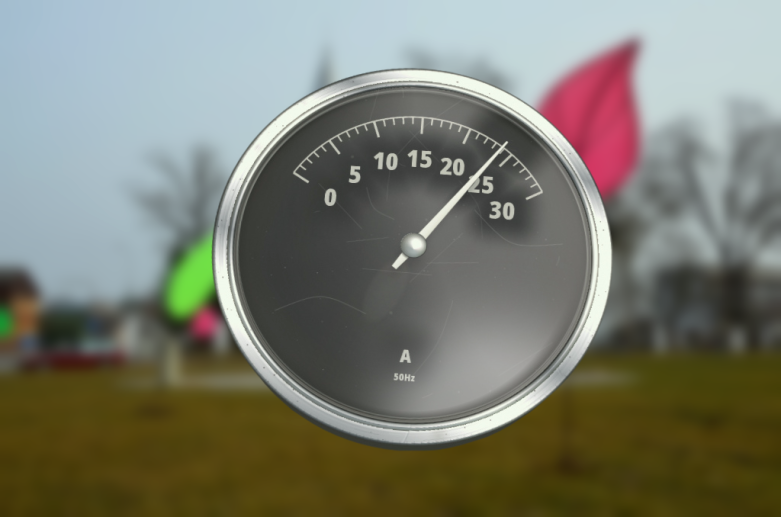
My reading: value=24 unit=A
